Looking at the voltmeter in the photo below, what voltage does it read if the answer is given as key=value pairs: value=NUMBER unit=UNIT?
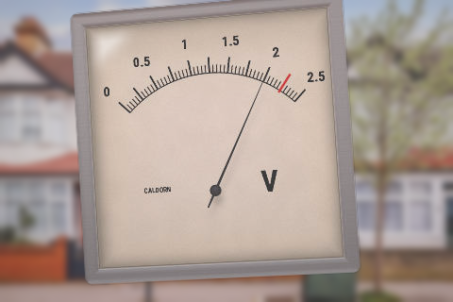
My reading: value=2 unit=V
